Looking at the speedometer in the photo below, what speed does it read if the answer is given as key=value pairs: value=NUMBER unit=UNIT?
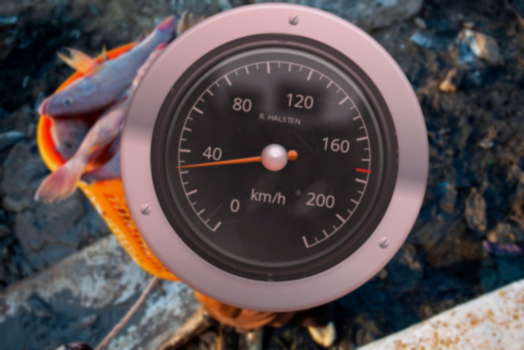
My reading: value=32.5 unit=km/h
